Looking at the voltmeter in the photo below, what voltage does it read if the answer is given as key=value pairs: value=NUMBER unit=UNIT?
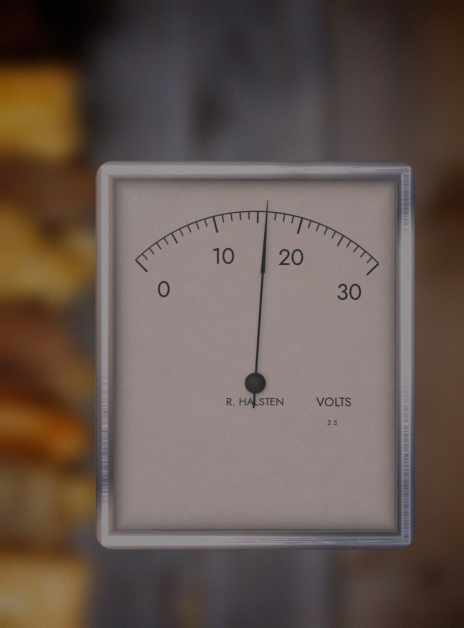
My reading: value=16 unit=V
